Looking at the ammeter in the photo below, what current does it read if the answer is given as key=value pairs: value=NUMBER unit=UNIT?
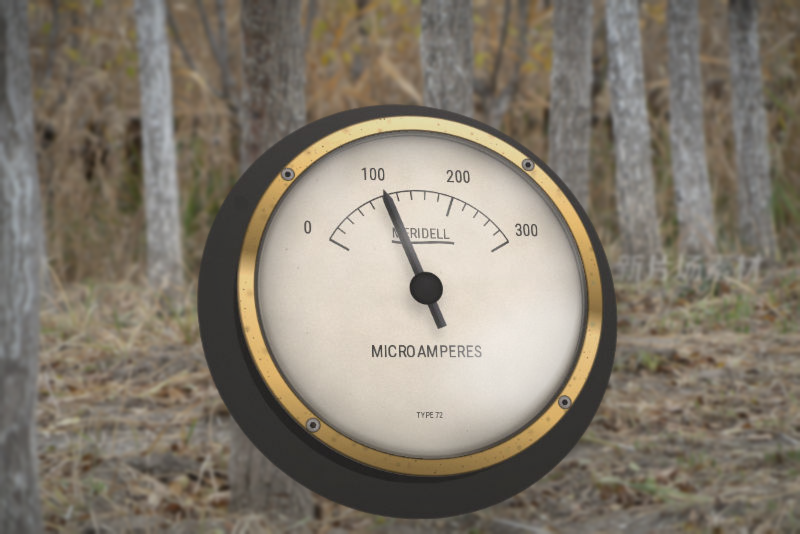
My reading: value=100 unit=µA
